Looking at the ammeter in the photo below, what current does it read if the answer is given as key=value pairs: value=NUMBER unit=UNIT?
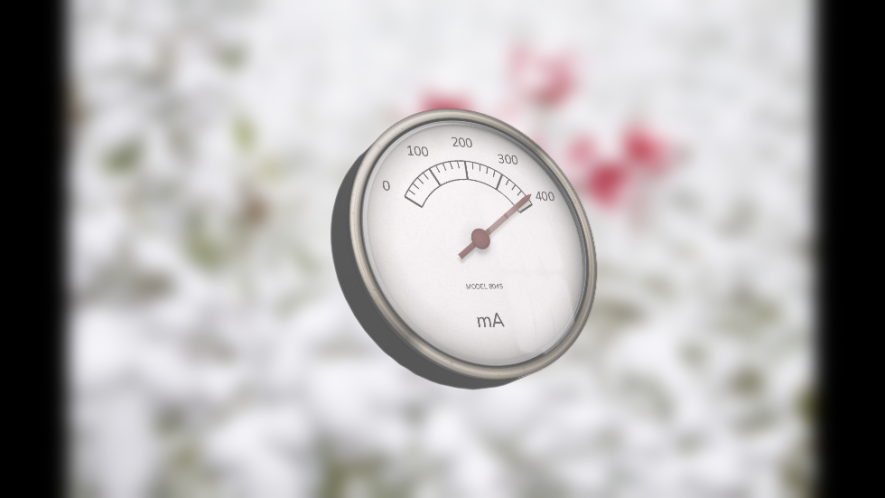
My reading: value=380 unit=mA
